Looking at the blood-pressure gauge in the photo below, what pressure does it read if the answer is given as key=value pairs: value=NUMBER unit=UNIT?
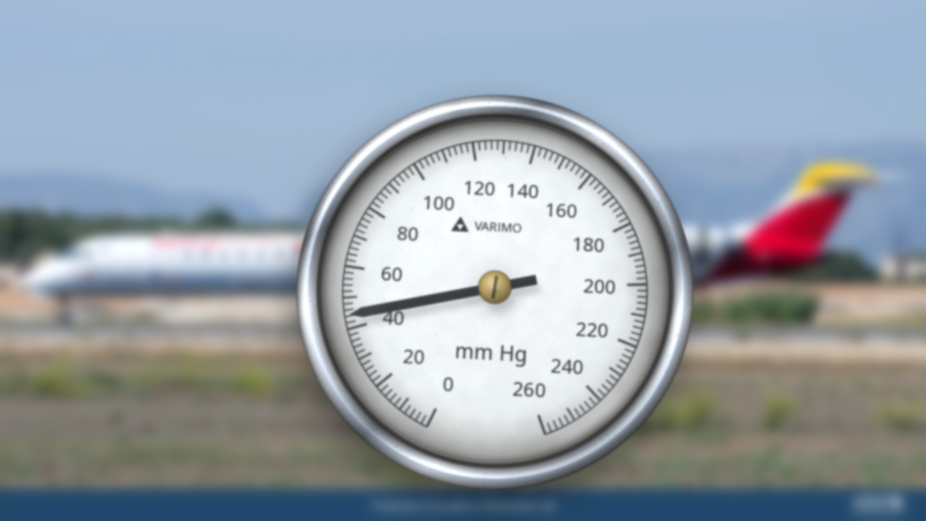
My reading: value=44 unit=mmHg
